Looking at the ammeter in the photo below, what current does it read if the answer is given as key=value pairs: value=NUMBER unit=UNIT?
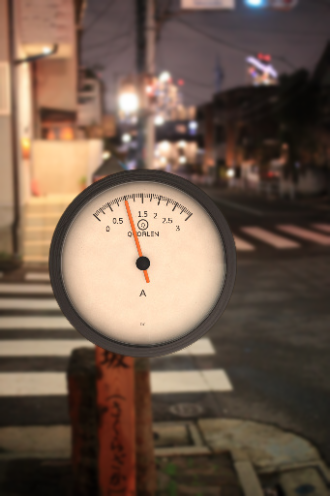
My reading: value=1 unit=A
